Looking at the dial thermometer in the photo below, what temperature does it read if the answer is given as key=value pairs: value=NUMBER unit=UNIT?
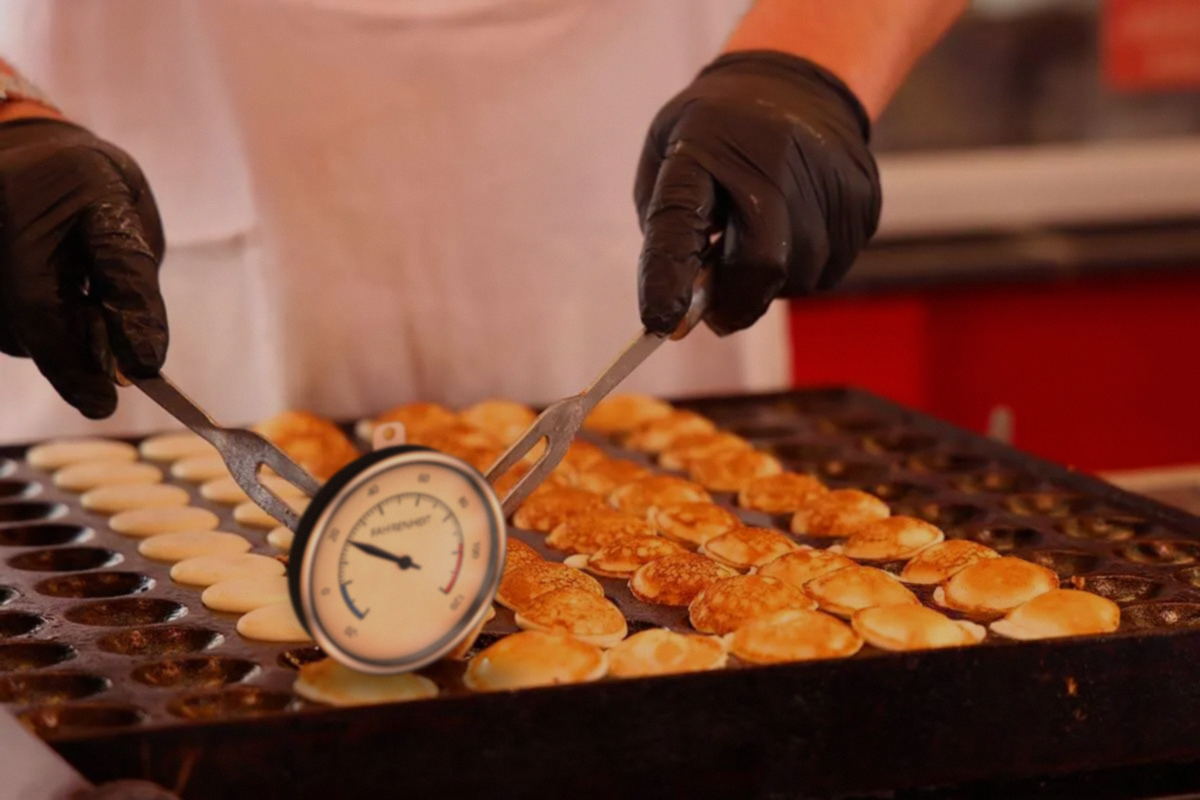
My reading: value=20 unit=°F
